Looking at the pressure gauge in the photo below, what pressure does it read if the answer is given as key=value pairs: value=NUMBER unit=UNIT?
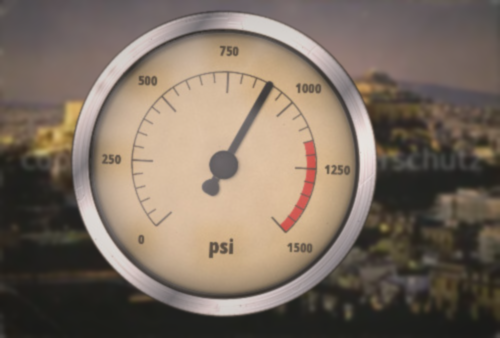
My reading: value=900 unit=psi
